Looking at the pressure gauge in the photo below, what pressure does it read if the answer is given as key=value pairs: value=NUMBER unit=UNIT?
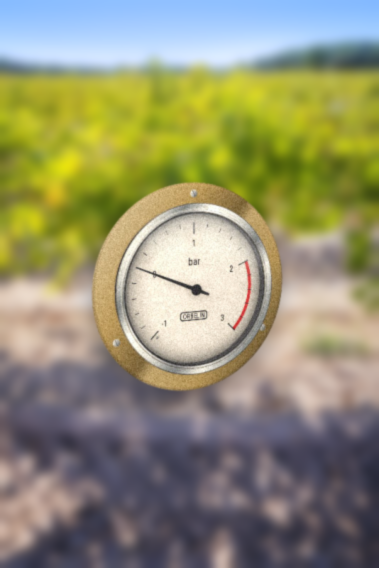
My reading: value=0 unit=bar
